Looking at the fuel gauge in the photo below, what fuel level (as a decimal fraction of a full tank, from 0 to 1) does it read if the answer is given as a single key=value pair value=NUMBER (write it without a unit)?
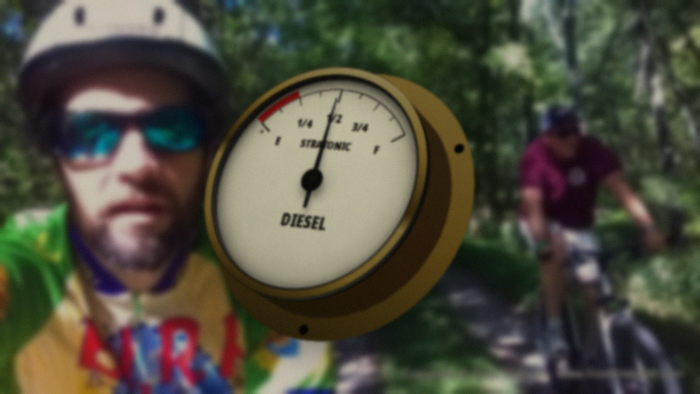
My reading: value=0.5
